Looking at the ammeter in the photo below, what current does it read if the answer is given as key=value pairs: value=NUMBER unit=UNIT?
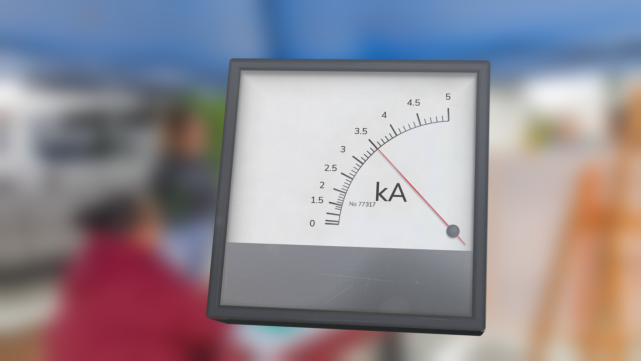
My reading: value=3.5 unit=kA
